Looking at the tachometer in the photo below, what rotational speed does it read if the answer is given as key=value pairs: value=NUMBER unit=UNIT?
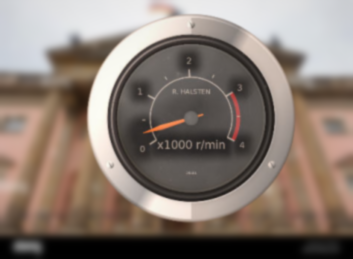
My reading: value=250 unit=rpm
